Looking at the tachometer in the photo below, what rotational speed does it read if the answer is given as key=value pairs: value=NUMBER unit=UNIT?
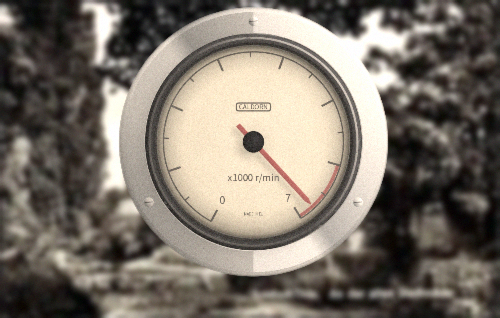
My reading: value=6750 unit=rpm
